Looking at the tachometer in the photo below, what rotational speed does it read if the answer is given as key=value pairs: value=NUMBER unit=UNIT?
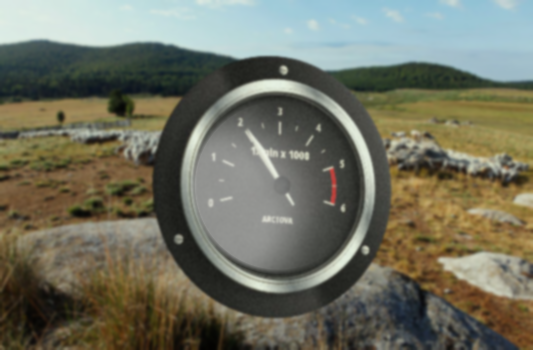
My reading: value=2000 unit=rpm
